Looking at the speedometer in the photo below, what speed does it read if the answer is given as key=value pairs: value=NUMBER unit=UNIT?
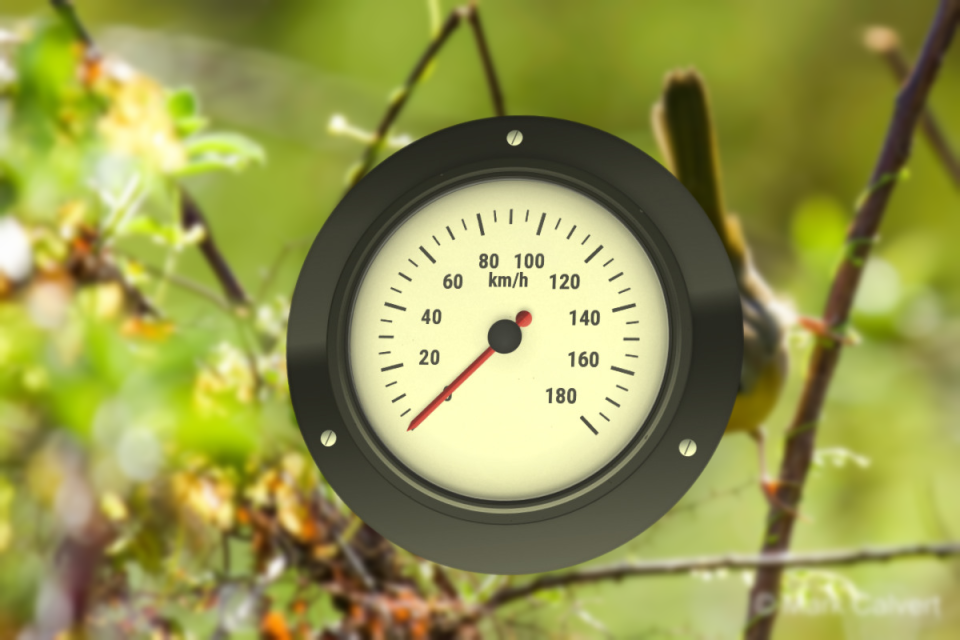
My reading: value=0 unit=km/h
